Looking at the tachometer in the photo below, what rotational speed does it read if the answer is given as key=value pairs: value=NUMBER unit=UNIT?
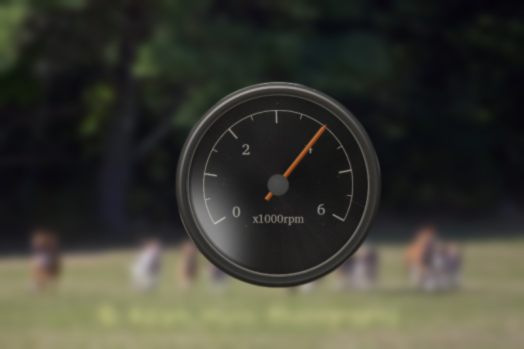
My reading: value=4000 unit=rpm
